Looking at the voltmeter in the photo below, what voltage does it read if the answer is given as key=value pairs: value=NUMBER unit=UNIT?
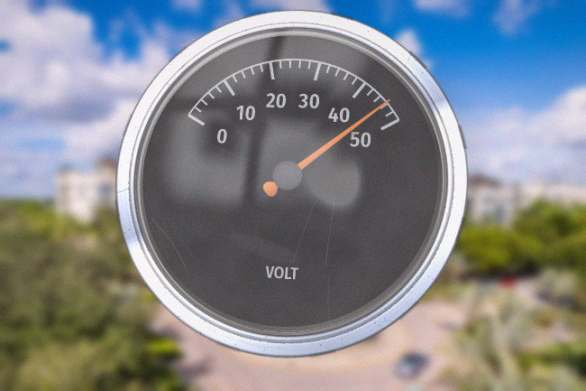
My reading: value=46 unit=V
